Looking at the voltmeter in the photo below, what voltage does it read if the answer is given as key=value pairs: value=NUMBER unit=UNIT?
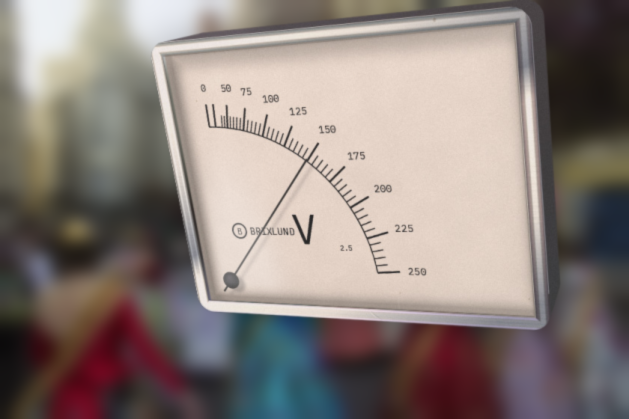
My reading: value=150 unit=V
